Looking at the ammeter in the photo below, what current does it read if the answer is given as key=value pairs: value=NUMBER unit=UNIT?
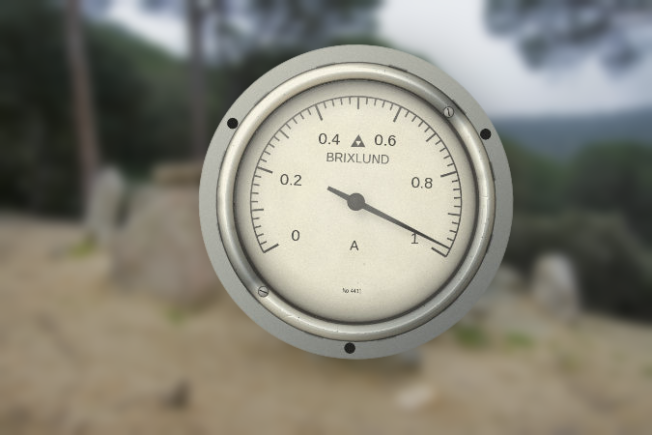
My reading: value=0.98 unit=A
